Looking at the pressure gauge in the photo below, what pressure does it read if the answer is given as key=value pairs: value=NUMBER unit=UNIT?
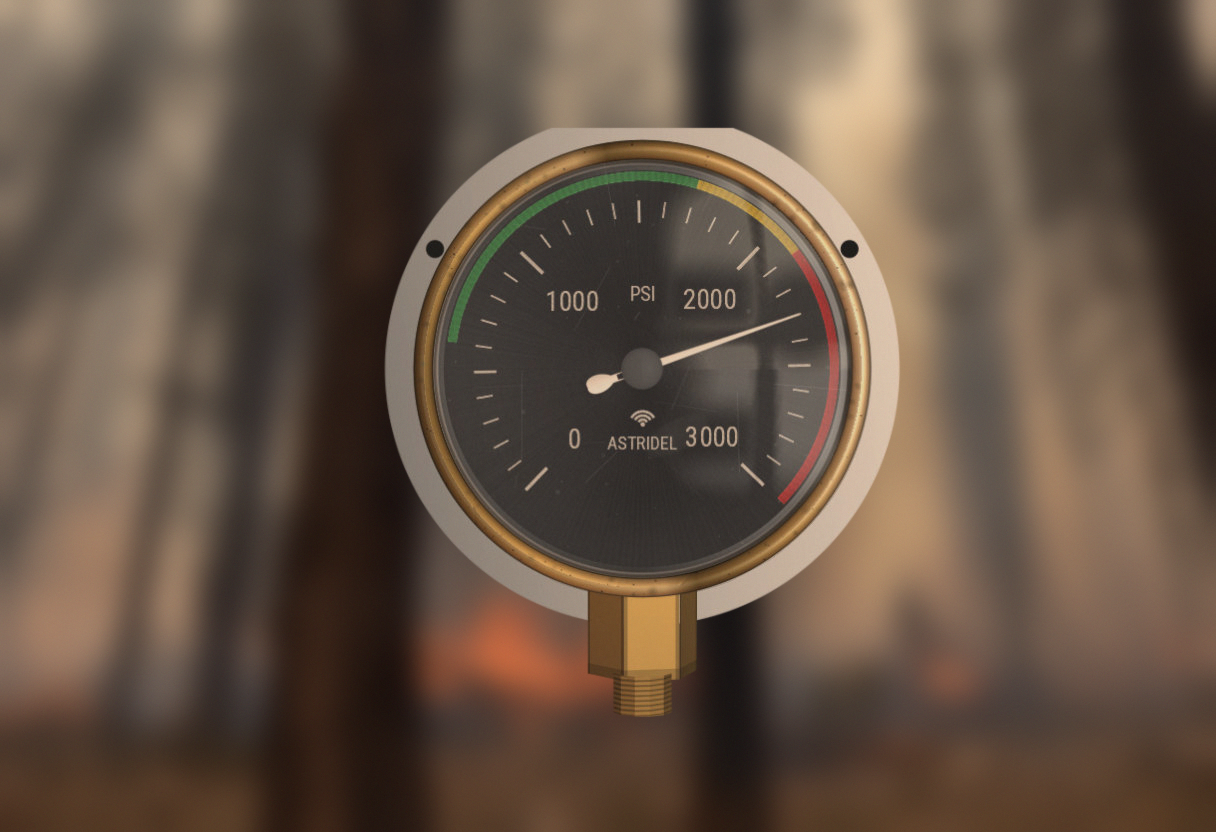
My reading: value=2300 unit=psi
